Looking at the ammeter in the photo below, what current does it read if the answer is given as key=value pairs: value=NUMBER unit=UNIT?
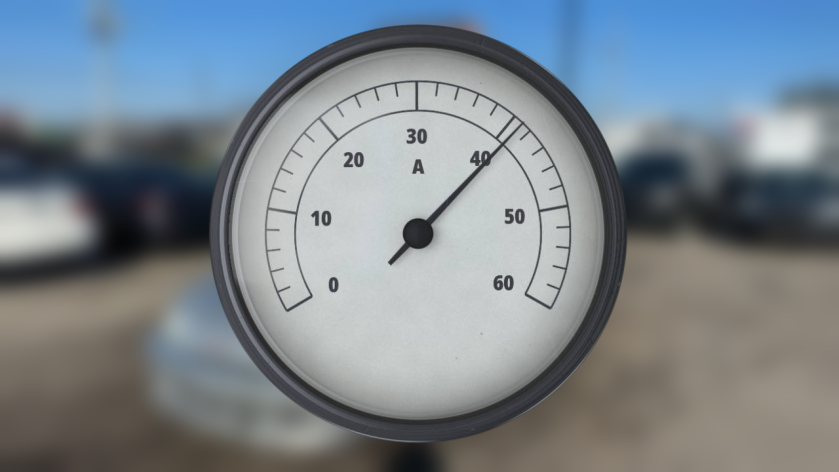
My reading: value=41 unit=A
